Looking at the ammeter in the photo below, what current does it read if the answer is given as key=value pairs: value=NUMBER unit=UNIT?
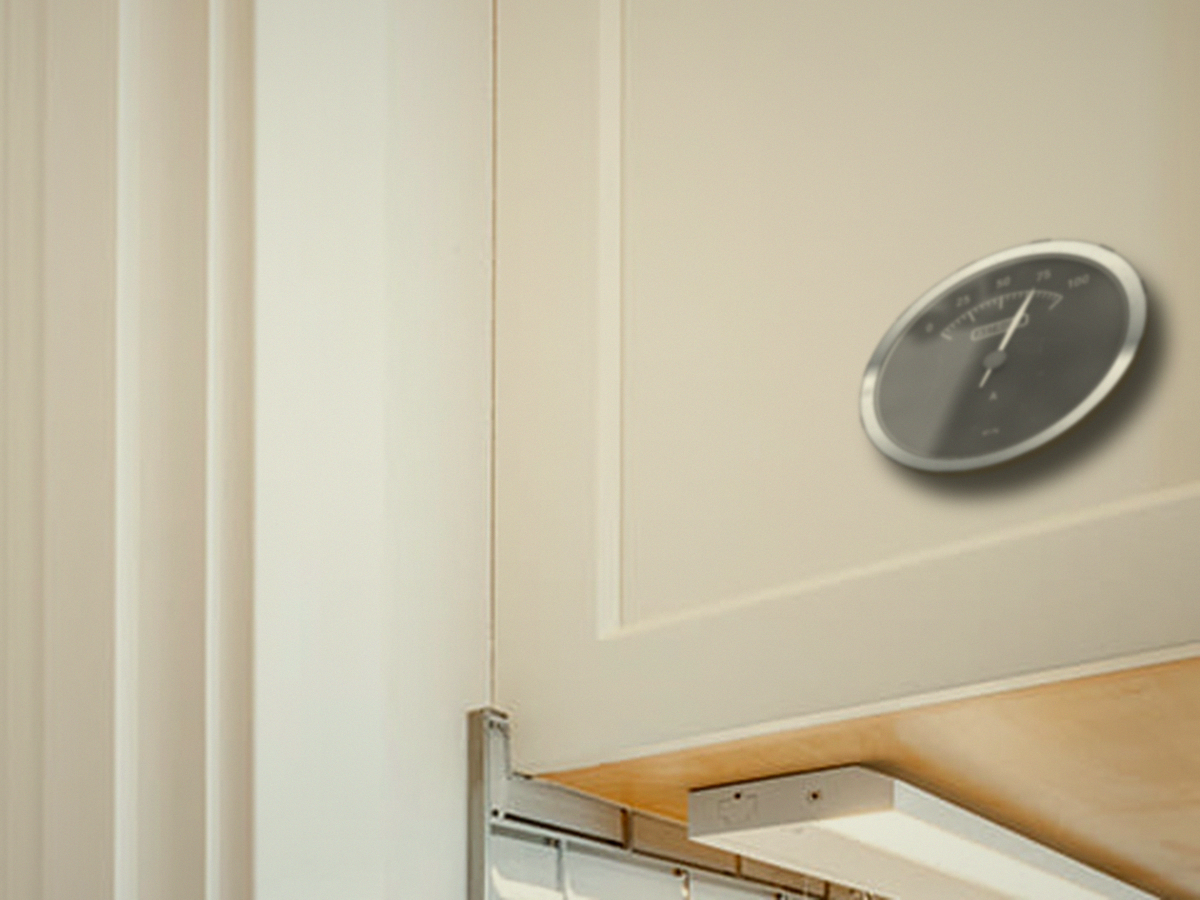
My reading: value=75 unit=A
